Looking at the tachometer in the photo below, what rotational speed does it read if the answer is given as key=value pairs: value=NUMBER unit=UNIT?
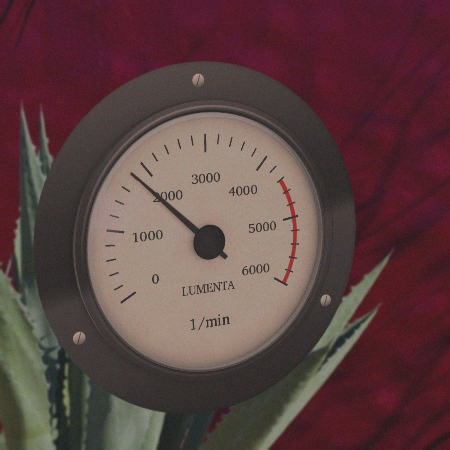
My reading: value=1800 unit=rpm
